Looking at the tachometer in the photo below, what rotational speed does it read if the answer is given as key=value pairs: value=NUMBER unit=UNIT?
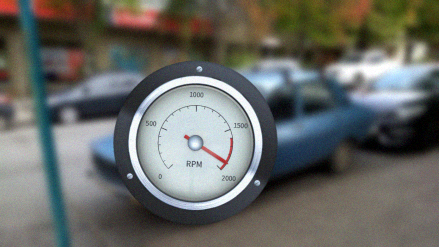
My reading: value=1900 unit=rpm
